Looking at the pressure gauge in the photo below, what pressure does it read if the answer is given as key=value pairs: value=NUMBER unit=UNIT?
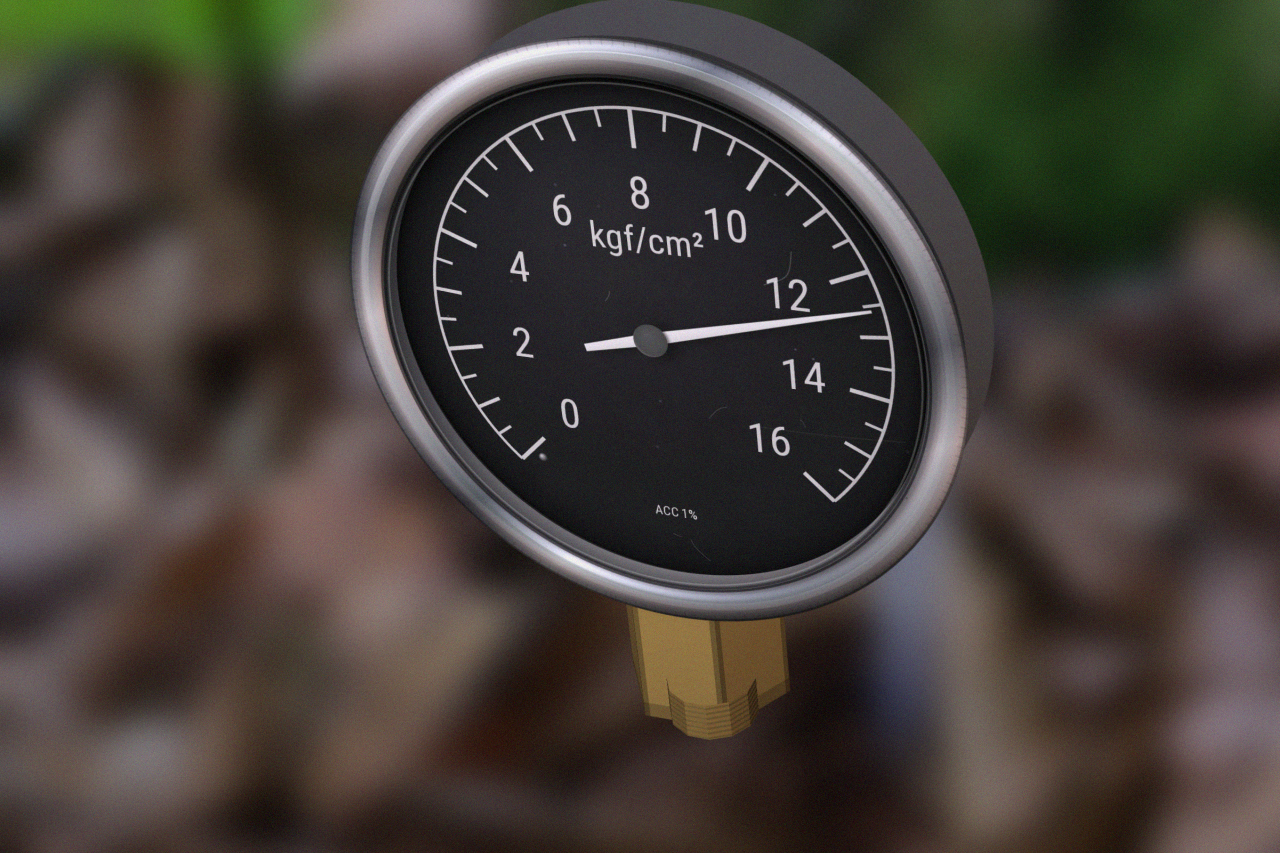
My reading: value=12.5 unit=kg/cm²
